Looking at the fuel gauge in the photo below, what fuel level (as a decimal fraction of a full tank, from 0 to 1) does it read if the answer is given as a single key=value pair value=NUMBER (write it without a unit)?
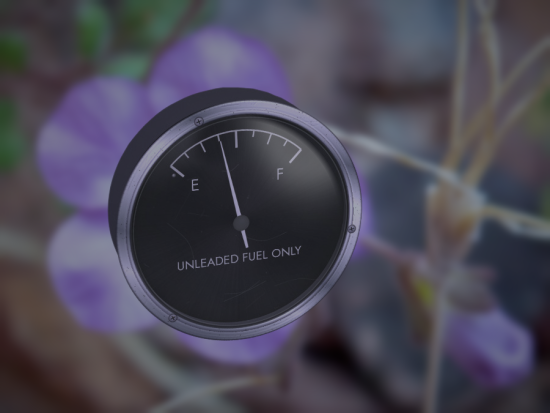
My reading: value=0.375
